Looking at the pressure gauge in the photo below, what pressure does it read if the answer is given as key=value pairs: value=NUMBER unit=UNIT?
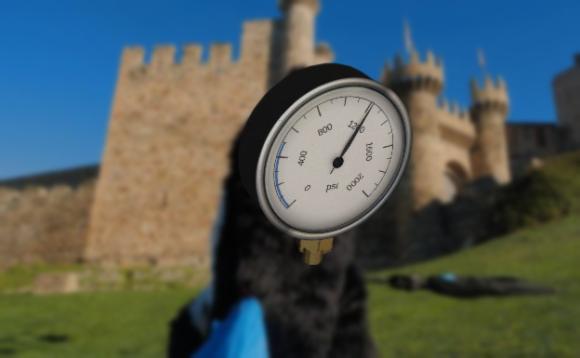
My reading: value=1200 unit=psi
